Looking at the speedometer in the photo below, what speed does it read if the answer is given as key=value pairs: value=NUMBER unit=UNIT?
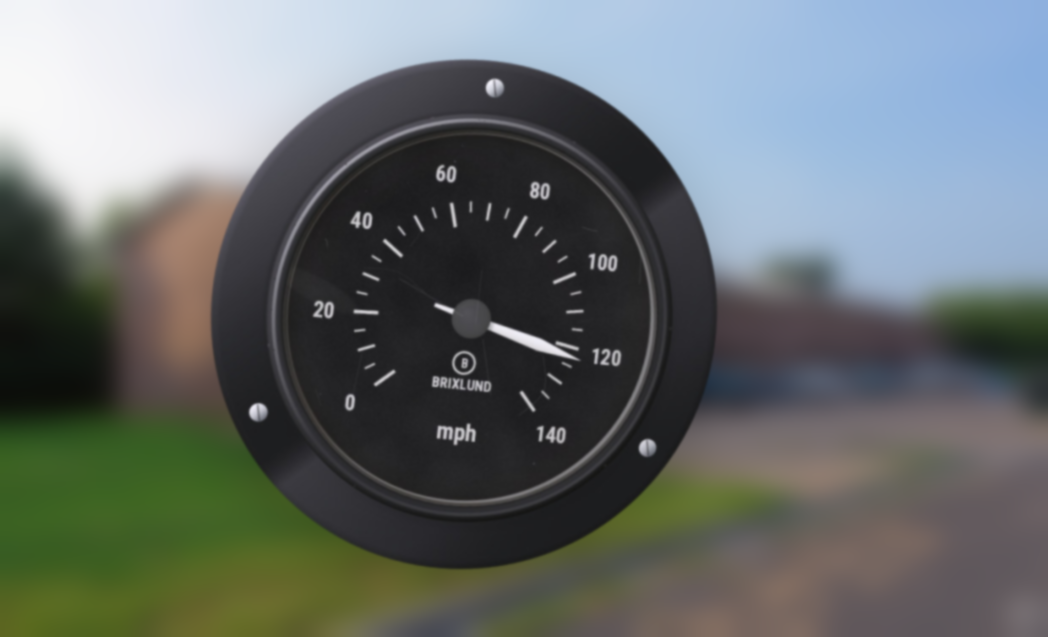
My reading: value=122.5 unit=mph
